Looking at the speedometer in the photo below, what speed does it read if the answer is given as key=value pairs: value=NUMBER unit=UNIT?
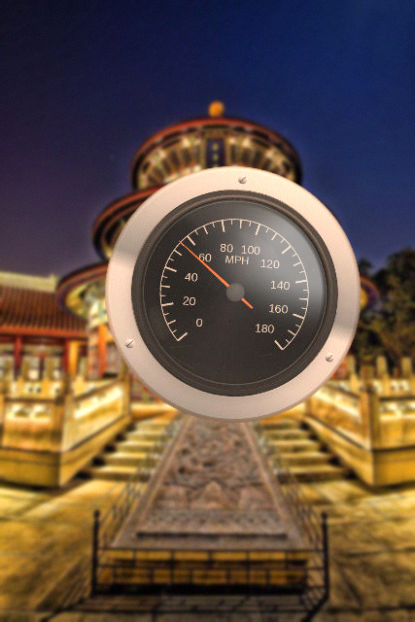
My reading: value=55 unit=mph
